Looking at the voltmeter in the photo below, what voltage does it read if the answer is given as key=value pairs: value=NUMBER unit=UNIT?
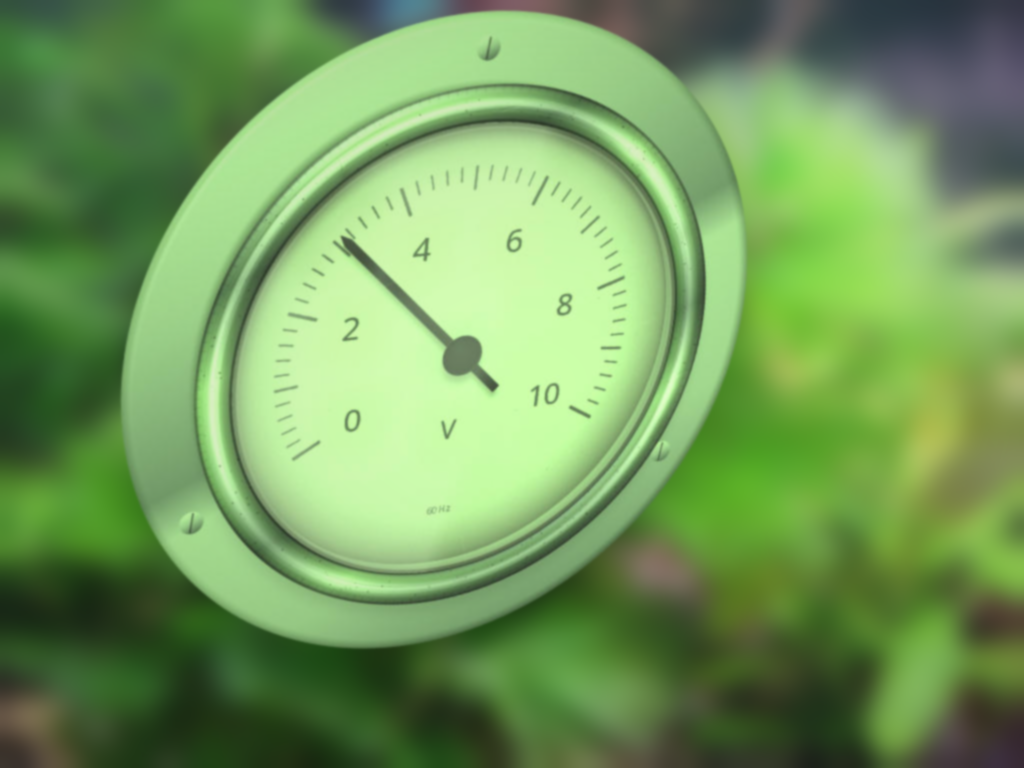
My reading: value=3.1 unit=V
